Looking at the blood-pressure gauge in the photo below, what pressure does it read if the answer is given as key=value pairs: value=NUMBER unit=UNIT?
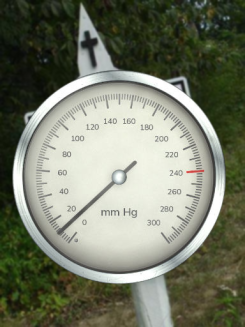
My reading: value=10 unit=mmHg
